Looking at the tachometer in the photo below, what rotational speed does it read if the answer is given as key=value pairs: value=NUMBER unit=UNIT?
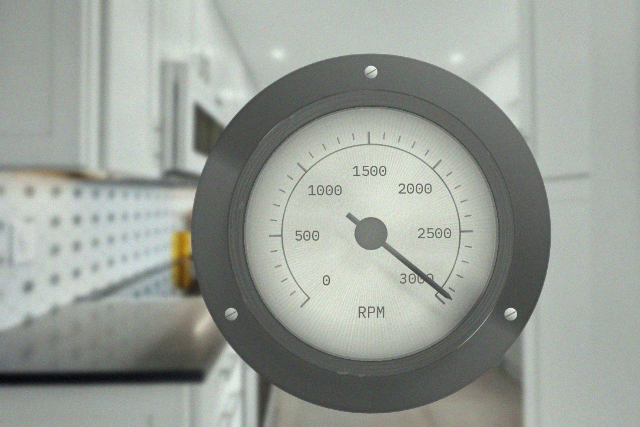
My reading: value=2950 unit=rpm
